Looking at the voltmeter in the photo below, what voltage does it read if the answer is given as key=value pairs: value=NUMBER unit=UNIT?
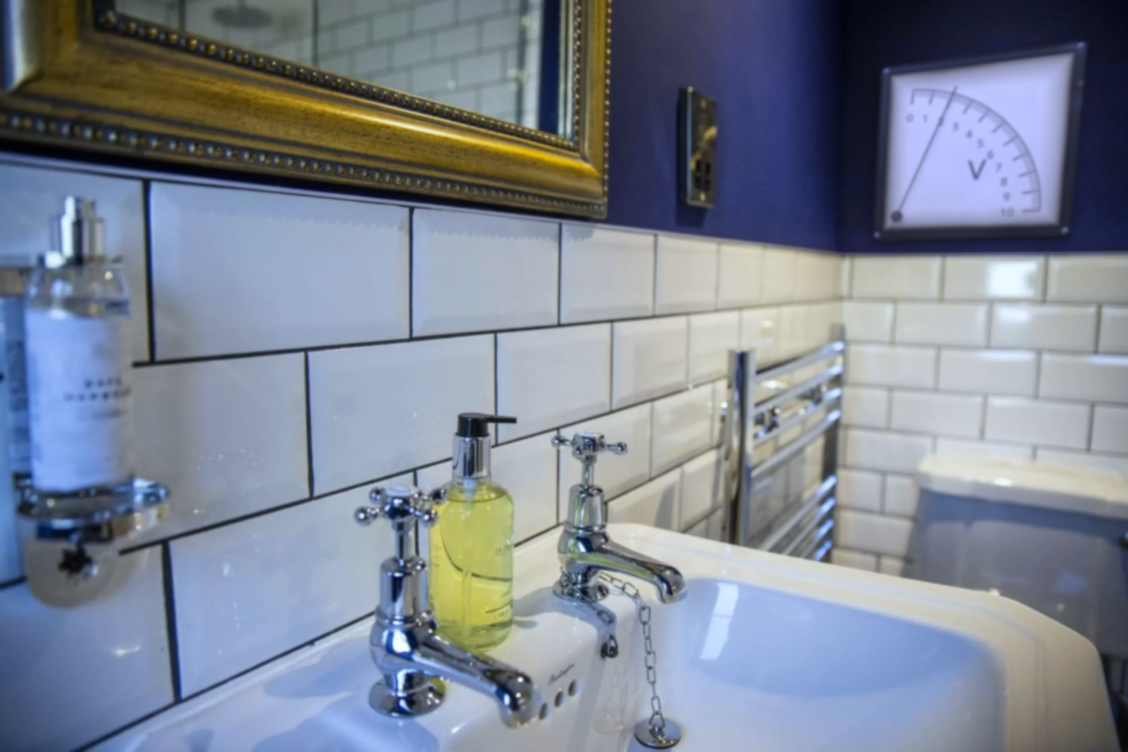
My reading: value=2 unit=V
